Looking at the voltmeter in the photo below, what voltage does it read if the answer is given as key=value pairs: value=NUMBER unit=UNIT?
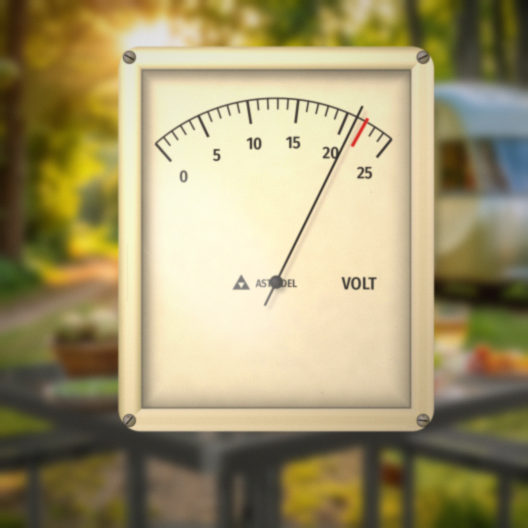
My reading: value=21 unit=V
